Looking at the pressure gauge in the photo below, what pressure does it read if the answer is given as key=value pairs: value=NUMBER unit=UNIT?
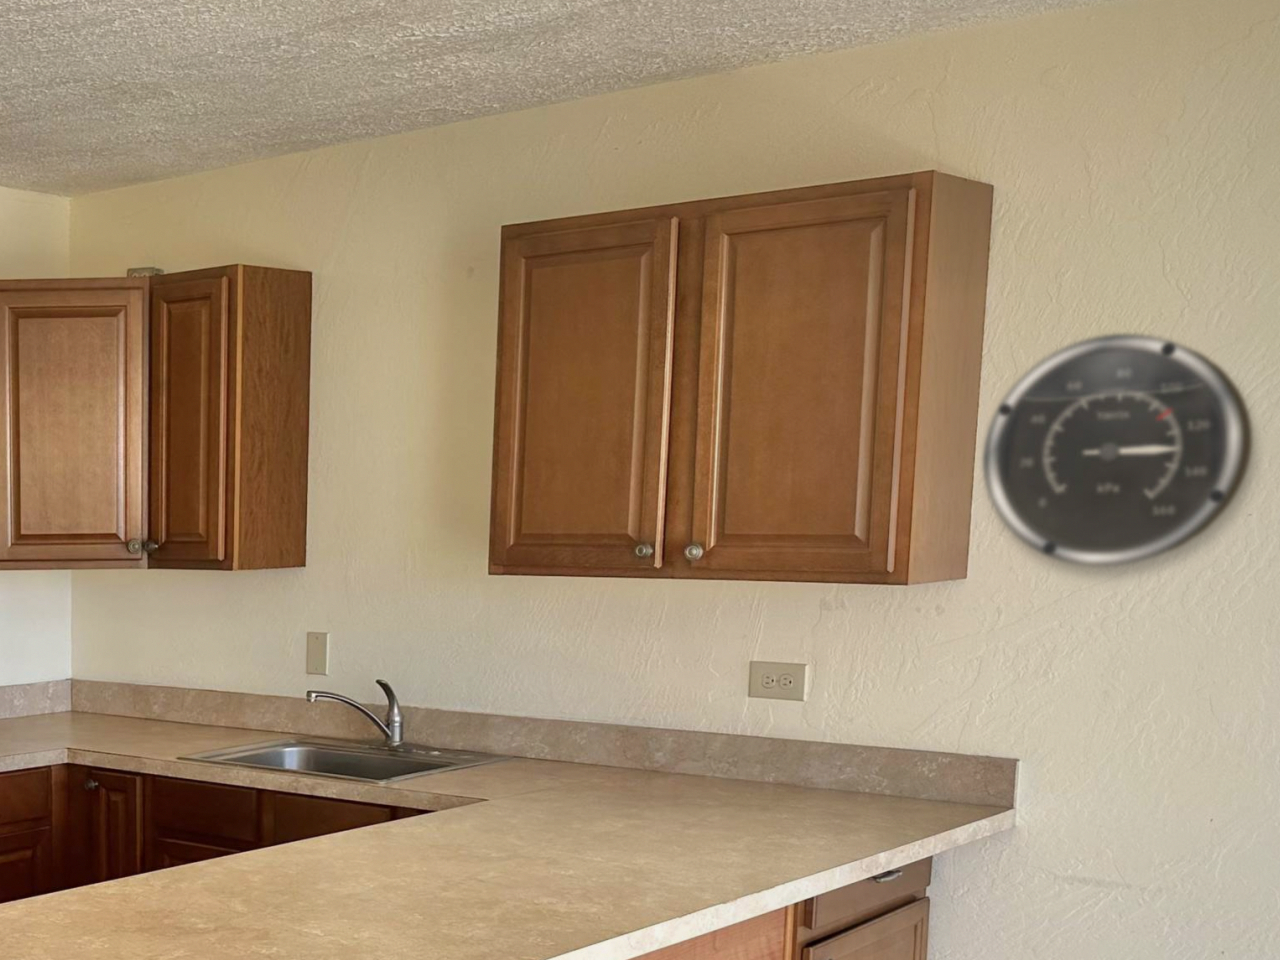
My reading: value=130 unit=kPa
